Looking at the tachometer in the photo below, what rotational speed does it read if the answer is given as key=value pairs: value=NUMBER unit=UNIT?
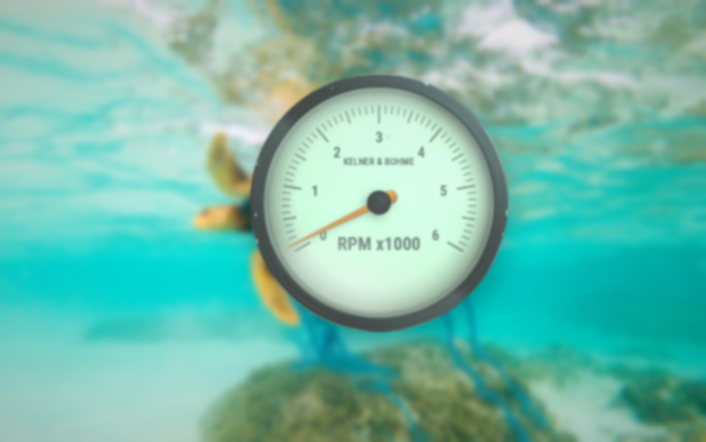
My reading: value=100 unit=rpm
